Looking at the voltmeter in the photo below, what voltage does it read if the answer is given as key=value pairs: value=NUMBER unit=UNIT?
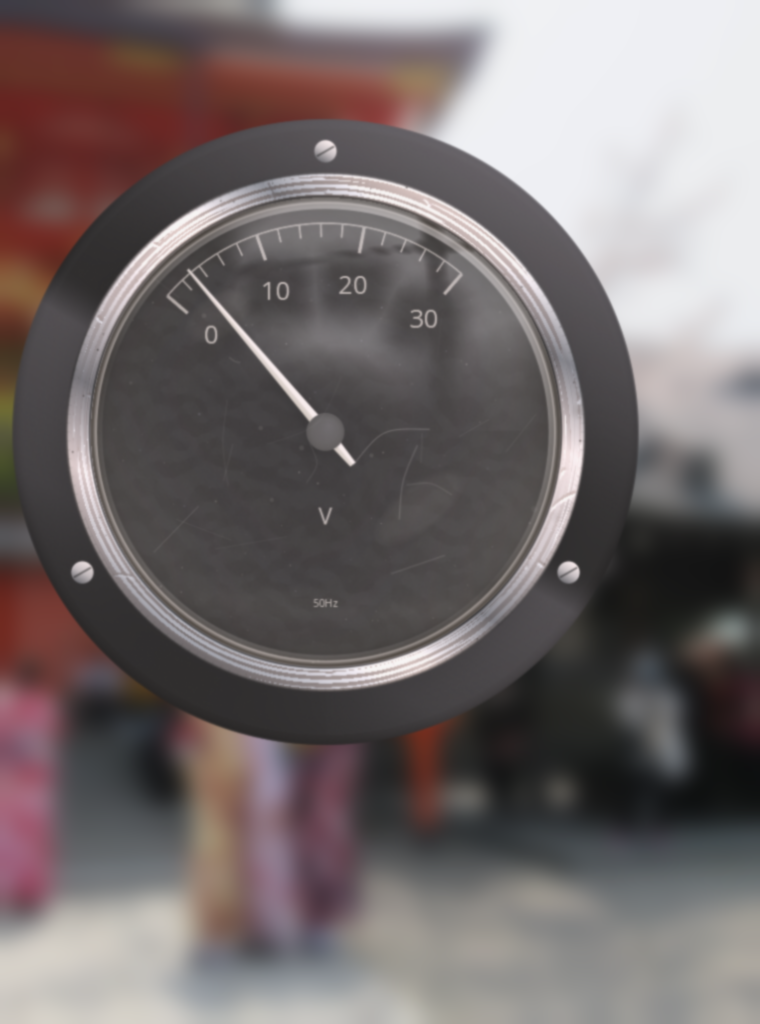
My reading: value=3 unit=V
